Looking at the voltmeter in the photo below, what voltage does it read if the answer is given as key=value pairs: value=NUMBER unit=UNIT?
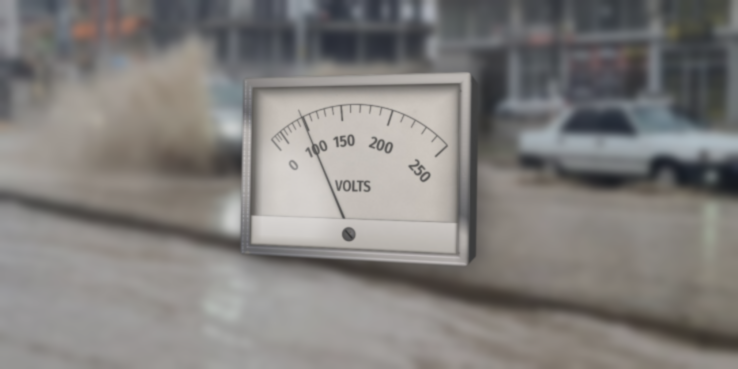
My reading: value=100 unit=V
